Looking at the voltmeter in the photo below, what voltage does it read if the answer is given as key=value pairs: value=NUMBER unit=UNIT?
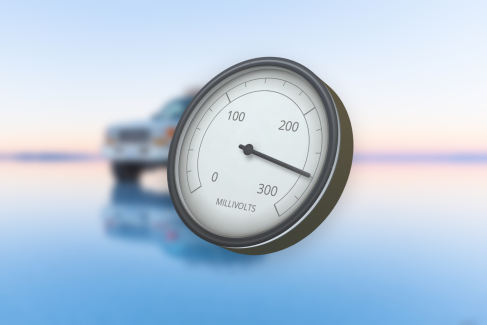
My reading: value=260 unit=mV
